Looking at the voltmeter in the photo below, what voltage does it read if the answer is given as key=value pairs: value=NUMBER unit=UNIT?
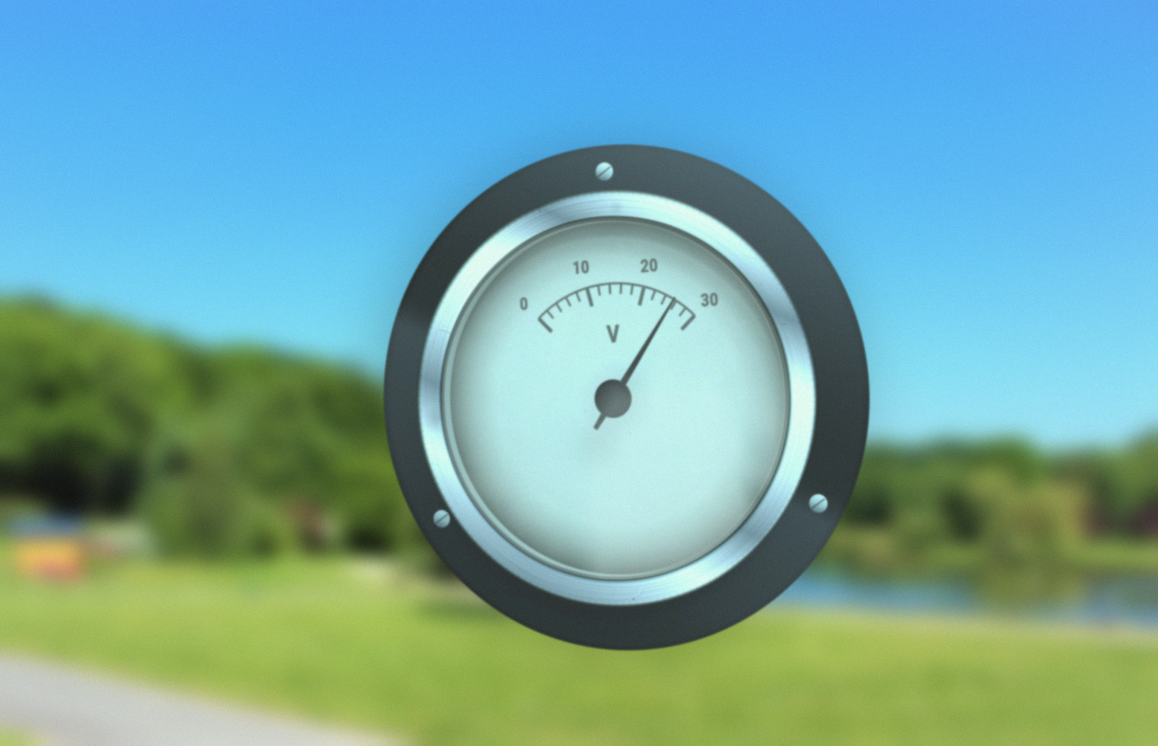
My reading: value=26 unit=V
